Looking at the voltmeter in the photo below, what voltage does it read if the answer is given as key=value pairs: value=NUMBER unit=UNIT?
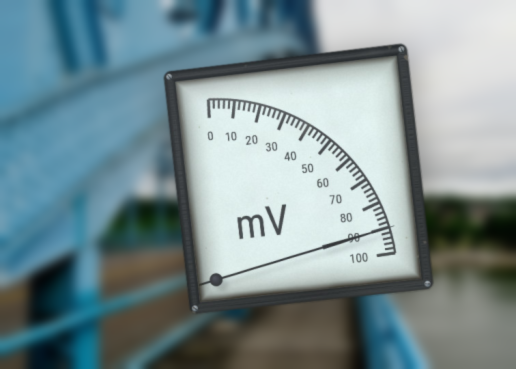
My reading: value=90 unit=mV
